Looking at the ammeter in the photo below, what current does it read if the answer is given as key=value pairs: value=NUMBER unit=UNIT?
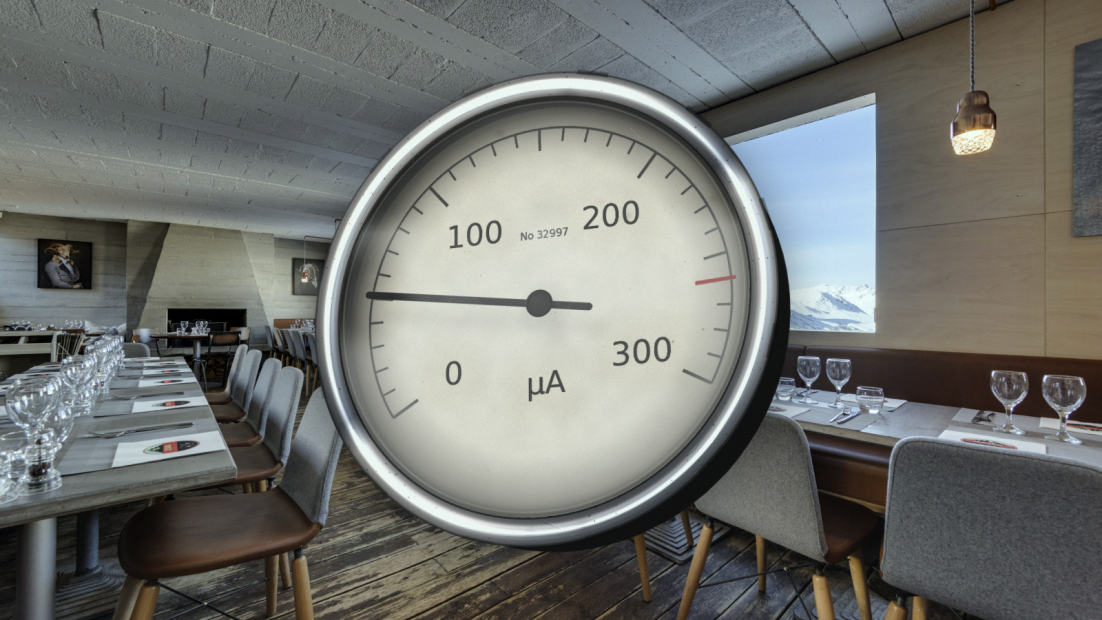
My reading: value=50 unit=µA
